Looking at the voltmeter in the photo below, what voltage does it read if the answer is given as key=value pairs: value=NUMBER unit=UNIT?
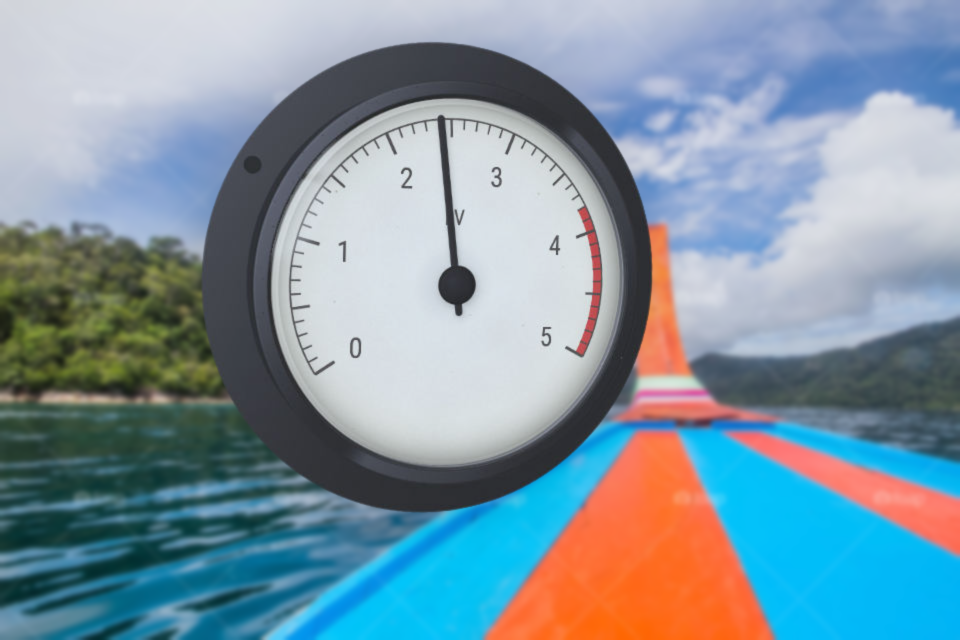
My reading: value=2.4 unit=kV
